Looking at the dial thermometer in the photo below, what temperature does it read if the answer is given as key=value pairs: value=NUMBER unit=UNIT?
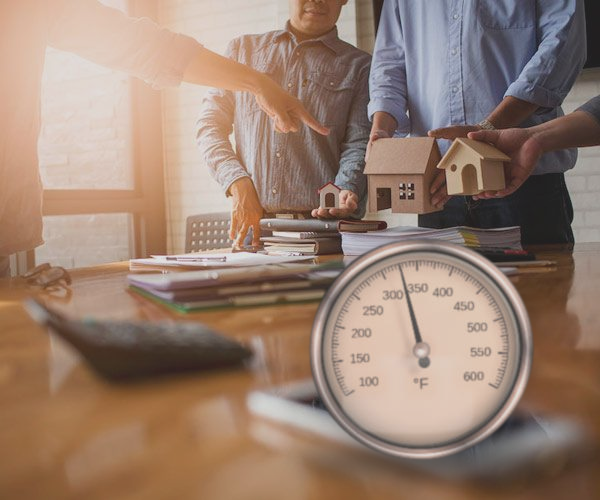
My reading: value=325 unit=°F
